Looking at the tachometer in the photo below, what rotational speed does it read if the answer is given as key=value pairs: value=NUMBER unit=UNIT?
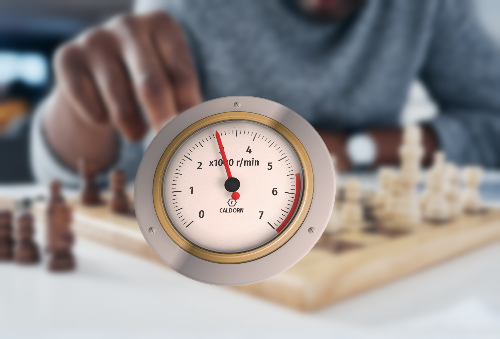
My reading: value=3000 unit=rpm
